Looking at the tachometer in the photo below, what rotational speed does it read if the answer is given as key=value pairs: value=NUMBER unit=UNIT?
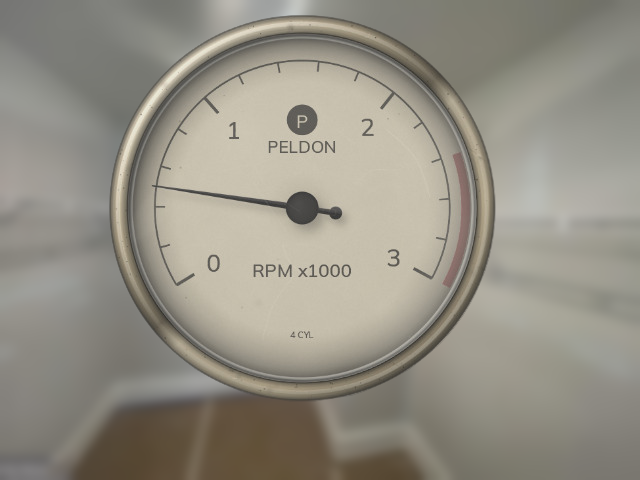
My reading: value=500 unit=rpm
